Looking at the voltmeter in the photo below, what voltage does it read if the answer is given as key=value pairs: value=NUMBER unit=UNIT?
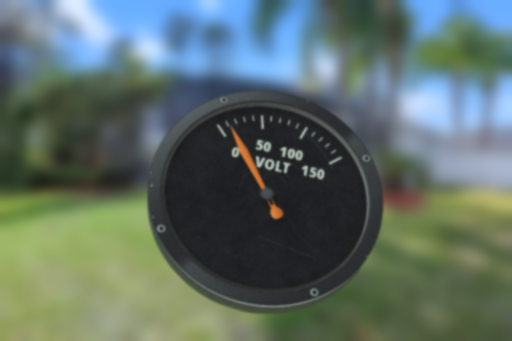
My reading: value=10 unit=V
